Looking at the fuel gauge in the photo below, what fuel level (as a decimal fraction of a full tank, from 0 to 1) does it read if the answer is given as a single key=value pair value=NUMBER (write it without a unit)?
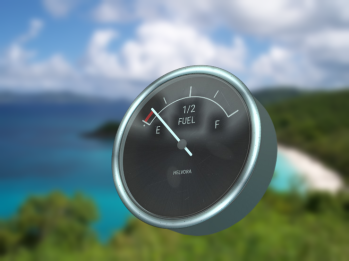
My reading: value=0.125
